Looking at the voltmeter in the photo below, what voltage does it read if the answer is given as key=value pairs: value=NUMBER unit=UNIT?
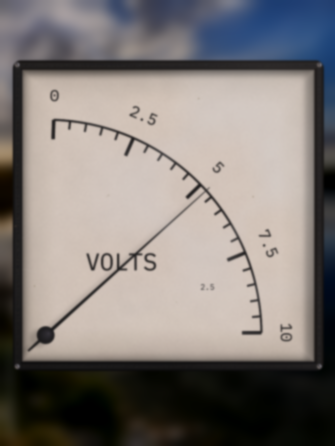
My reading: value=5.25 unit=V
